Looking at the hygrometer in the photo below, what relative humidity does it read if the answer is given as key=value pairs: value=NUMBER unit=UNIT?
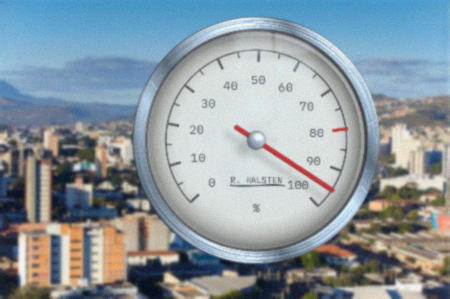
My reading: value=95 unit=%
